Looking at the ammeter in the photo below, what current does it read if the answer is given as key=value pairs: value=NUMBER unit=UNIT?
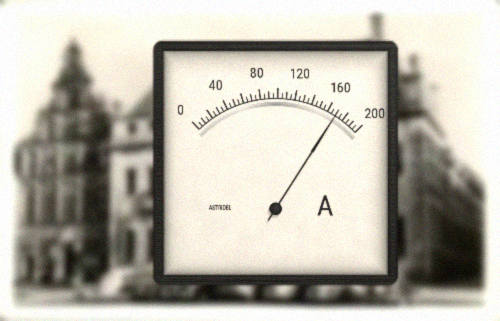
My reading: value=170 unit=A
